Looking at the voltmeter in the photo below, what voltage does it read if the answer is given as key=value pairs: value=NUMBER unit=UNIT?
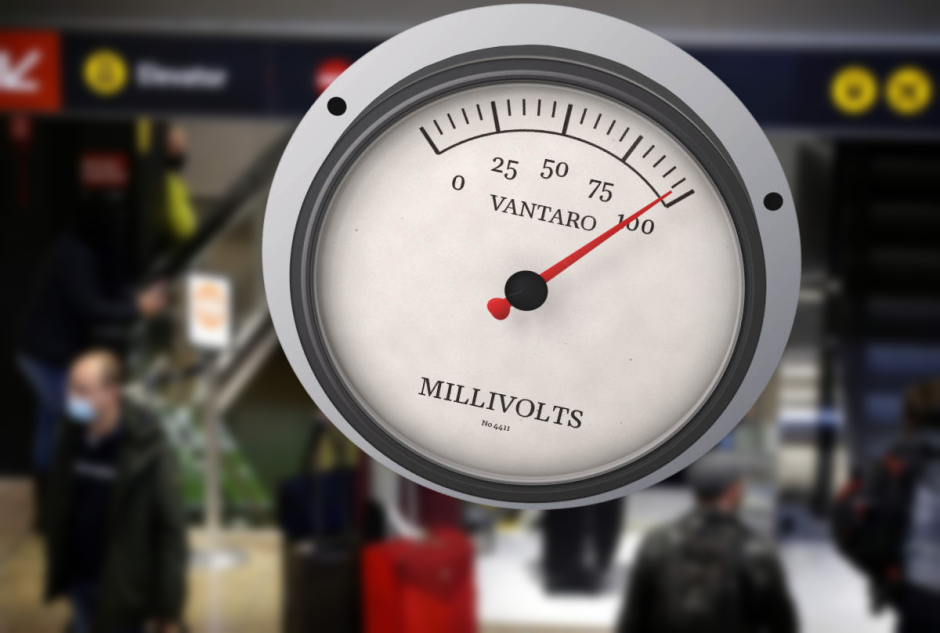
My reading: value=95 unit=mV
